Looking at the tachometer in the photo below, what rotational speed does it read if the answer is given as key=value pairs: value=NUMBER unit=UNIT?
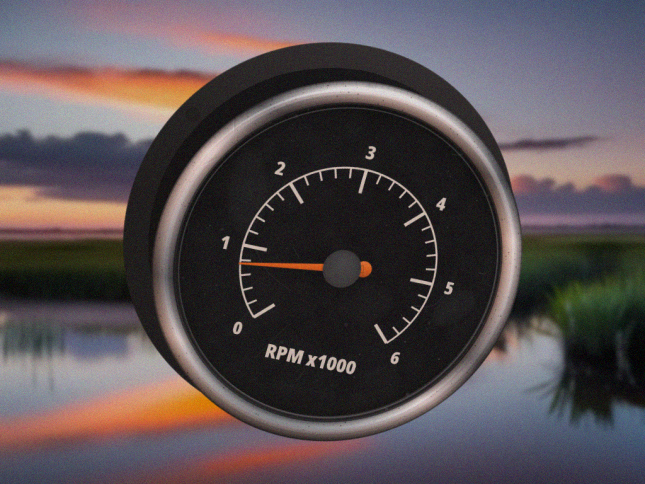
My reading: value=800 unit=rpm
